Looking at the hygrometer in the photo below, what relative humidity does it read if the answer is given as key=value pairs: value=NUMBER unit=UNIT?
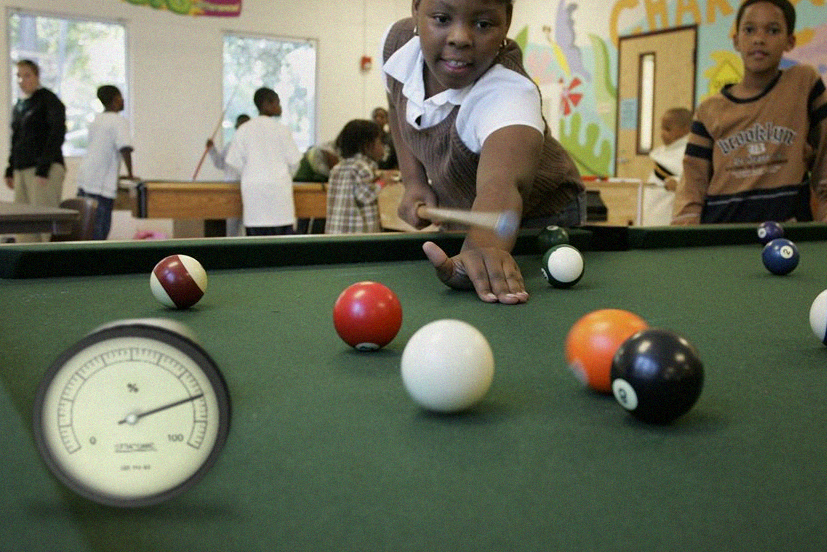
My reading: value=80 unit=%
